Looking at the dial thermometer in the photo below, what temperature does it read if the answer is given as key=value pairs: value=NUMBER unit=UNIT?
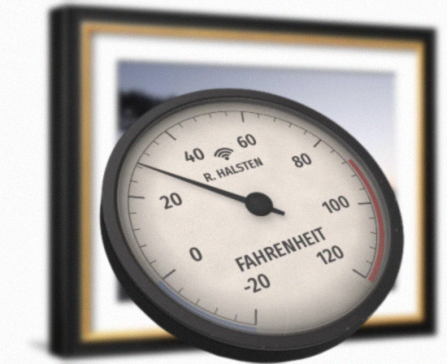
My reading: value=28 unit=°F
